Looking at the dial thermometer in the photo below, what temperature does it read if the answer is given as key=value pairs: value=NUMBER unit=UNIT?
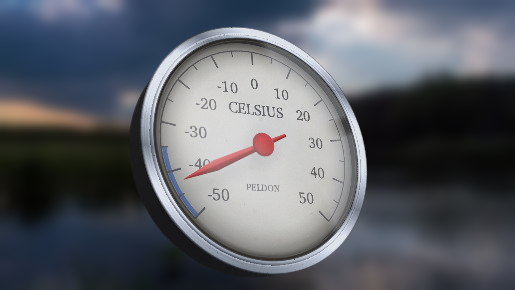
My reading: value=-42.5 unit=°C
